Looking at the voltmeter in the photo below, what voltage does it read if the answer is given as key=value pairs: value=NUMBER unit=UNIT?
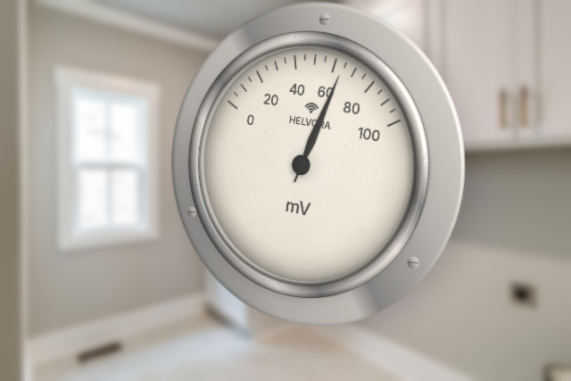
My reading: value=65 unit=mV
